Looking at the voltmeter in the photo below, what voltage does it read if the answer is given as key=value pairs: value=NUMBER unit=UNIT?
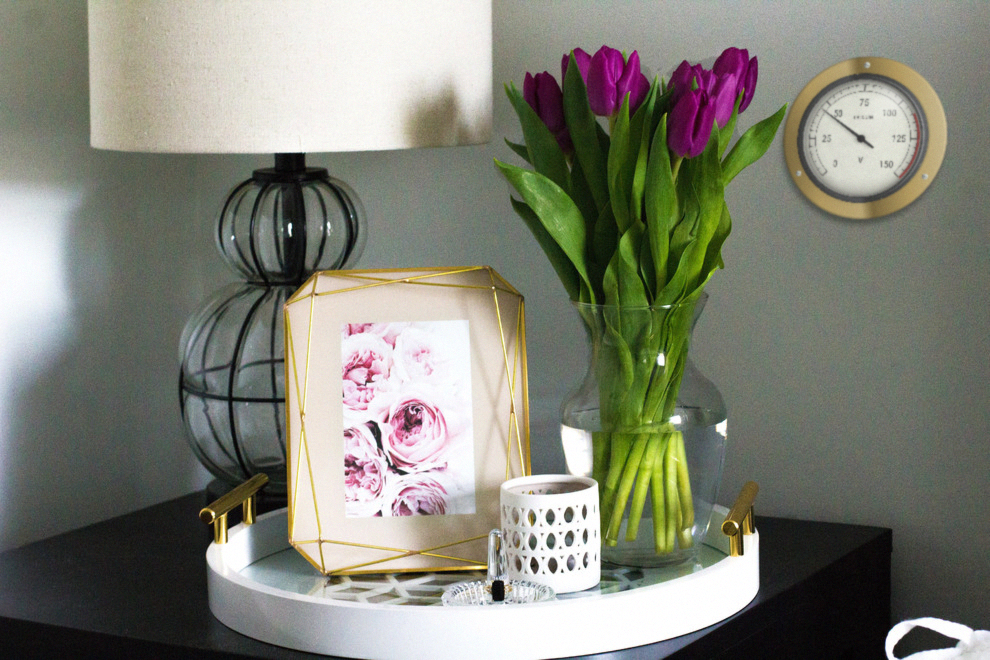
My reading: value=45 unit=V
